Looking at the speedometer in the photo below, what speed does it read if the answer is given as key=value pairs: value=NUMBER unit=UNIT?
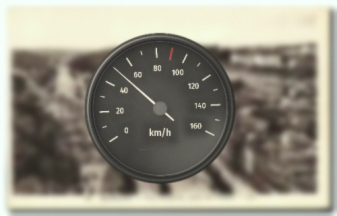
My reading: value=50 unit=km/h
